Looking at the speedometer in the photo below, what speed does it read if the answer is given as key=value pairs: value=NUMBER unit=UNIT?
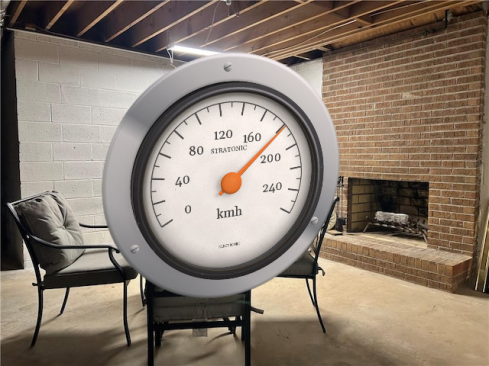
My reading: value=180 unit=km/h
